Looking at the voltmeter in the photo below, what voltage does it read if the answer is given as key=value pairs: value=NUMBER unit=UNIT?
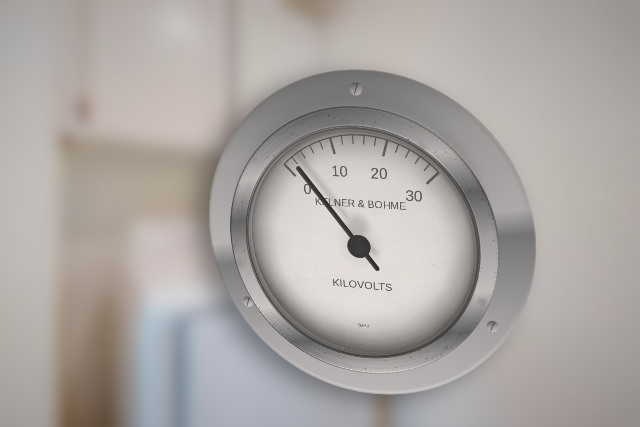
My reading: value=2 unit=kV
